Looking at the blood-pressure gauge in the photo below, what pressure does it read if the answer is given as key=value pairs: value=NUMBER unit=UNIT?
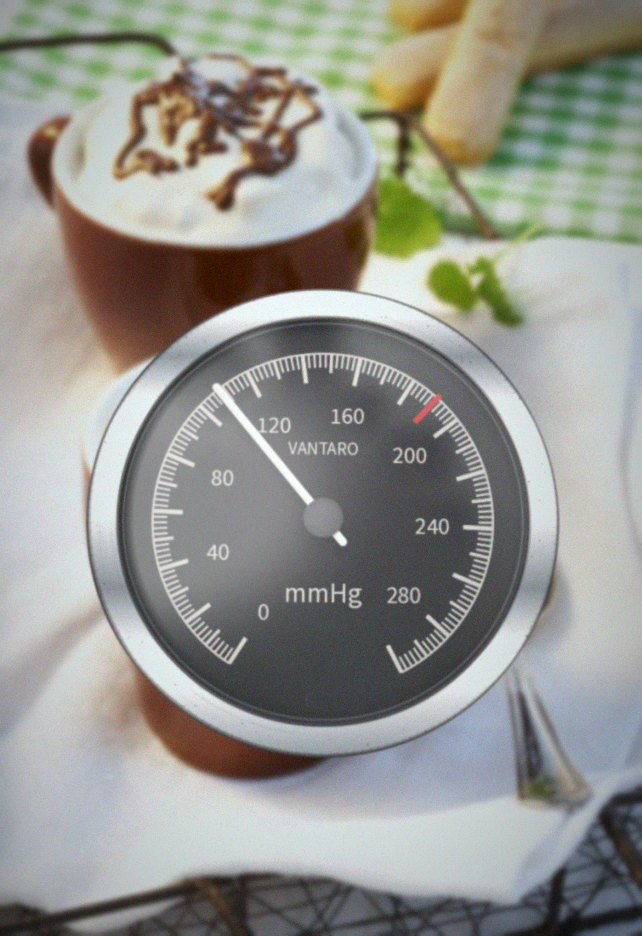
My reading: value=108 unit=mmHg
